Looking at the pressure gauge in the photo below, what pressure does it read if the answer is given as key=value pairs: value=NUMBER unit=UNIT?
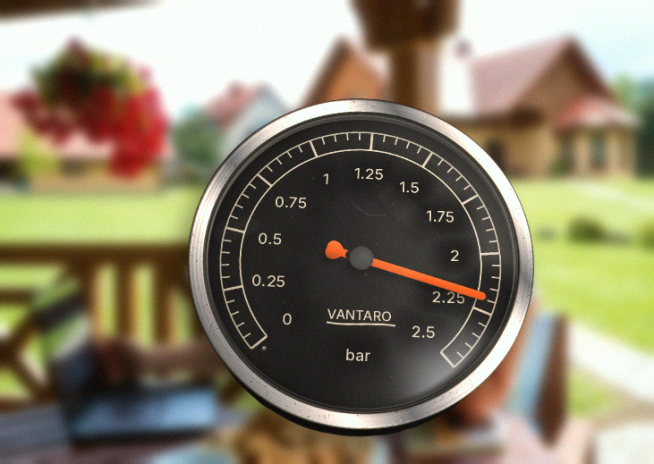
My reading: value=2.2 unit=bar
